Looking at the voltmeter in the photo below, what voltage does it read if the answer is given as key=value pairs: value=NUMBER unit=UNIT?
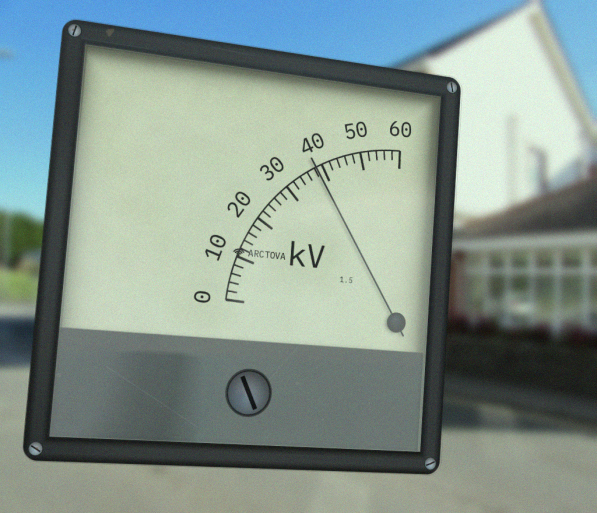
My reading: value=38 unit=kV
